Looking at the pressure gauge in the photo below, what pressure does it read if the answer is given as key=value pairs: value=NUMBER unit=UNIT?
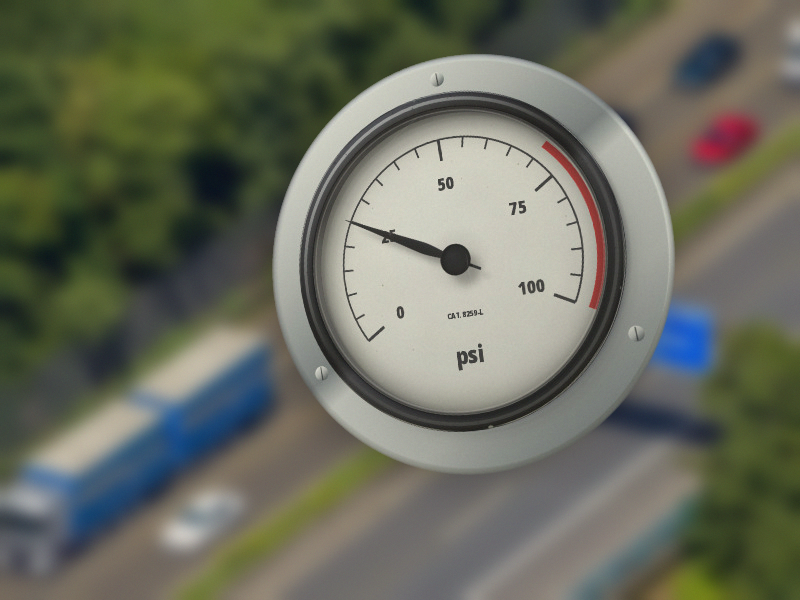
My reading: value=25 unit=psi
